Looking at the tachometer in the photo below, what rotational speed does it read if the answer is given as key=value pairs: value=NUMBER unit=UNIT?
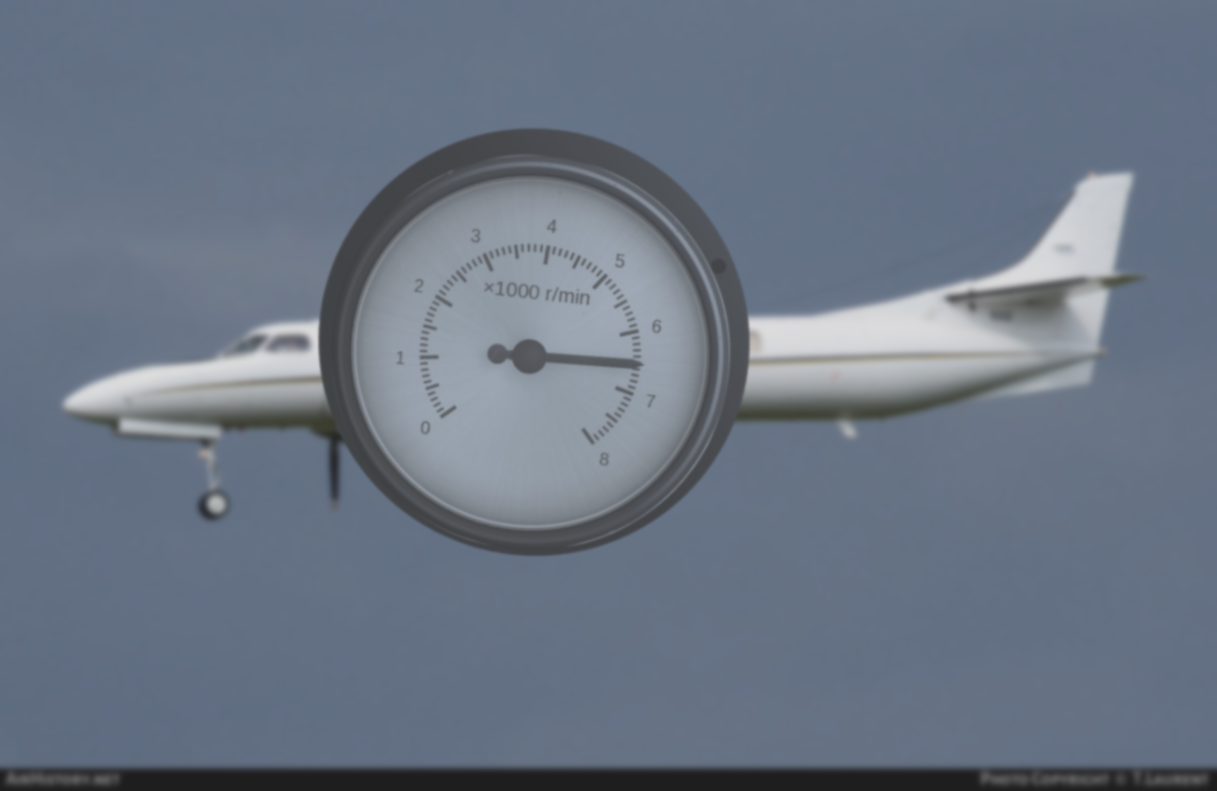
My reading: value=6500 unit=rpm
